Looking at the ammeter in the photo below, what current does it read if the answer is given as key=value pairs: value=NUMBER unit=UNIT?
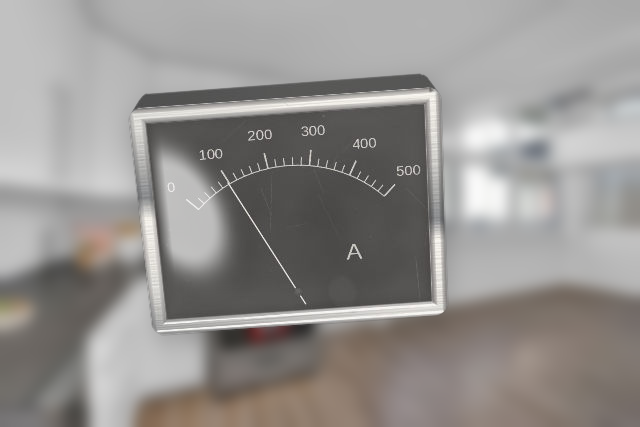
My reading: value=100 unit=A
